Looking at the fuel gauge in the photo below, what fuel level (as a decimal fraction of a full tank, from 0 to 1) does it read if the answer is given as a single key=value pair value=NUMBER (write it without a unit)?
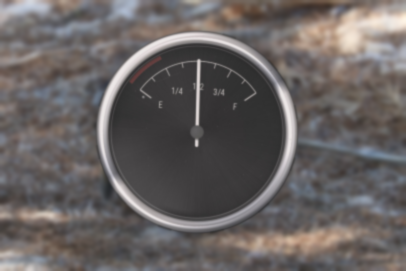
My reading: value=0.5
